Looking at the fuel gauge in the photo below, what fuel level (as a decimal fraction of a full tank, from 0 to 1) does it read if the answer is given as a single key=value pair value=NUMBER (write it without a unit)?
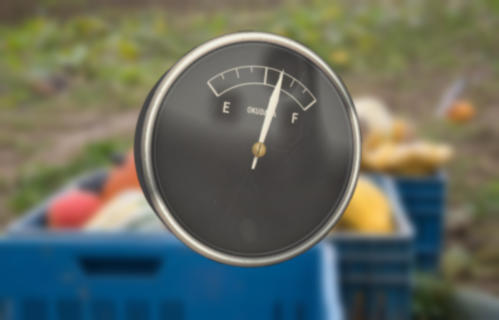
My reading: value=0.625
